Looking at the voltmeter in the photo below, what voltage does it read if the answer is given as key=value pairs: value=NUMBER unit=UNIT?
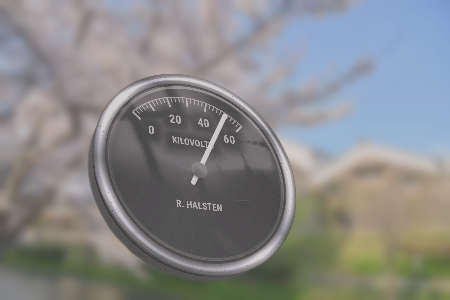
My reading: value=50 unit=kV
